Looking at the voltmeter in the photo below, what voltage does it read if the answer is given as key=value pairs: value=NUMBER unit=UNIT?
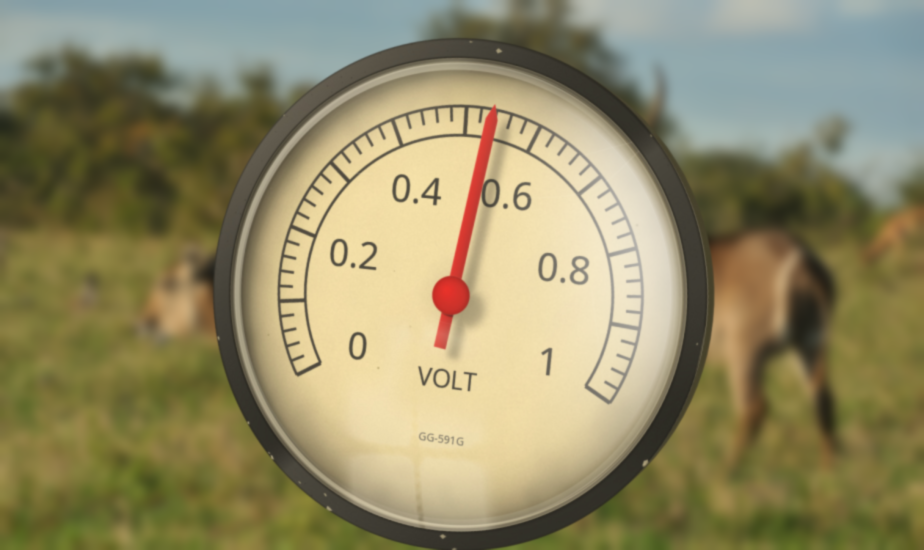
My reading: value=0.54 unit=V
